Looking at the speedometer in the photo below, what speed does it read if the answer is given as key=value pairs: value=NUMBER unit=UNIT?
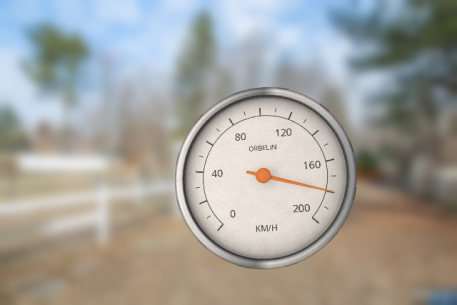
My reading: value=180 unit=km/h
